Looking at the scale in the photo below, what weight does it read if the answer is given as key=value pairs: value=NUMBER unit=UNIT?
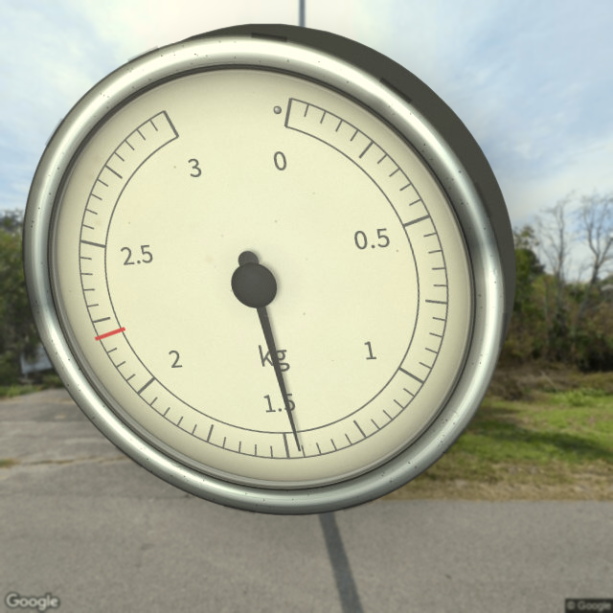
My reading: value=1.45 unit=kg
